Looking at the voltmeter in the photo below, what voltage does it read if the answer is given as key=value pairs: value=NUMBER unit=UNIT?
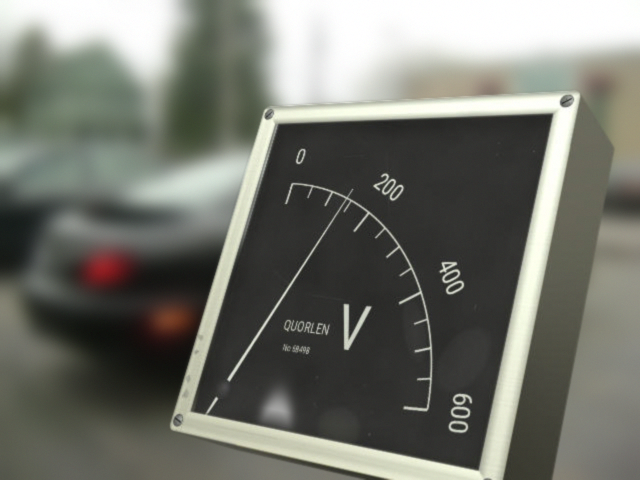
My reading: value=150 unit=V
